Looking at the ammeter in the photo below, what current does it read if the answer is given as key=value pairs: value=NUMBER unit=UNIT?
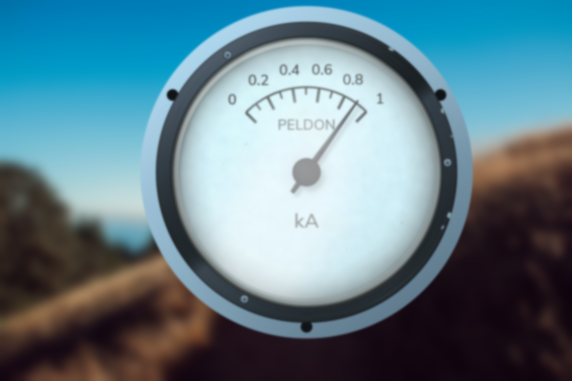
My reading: value=0.9 unit=kA
